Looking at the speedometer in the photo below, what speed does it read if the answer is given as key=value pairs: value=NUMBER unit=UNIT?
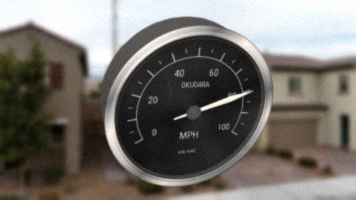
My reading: value=80 unit=mph
